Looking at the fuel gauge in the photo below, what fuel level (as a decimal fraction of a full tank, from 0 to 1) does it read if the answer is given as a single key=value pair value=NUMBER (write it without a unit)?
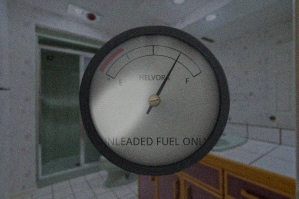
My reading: value=0.75
